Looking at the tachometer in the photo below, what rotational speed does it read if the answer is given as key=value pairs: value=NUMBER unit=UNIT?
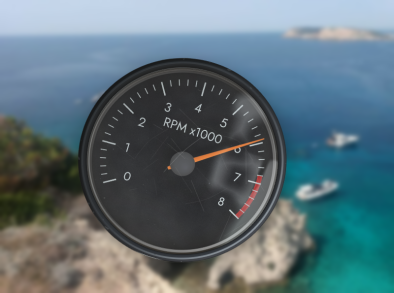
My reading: value=5900 unit=rpm
